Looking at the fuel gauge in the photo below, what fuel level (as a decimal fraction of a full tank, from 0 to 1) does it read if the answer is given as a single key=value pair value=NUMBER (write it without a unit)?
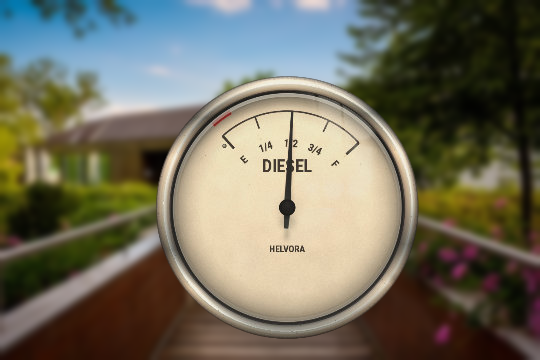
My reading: value=0.5
